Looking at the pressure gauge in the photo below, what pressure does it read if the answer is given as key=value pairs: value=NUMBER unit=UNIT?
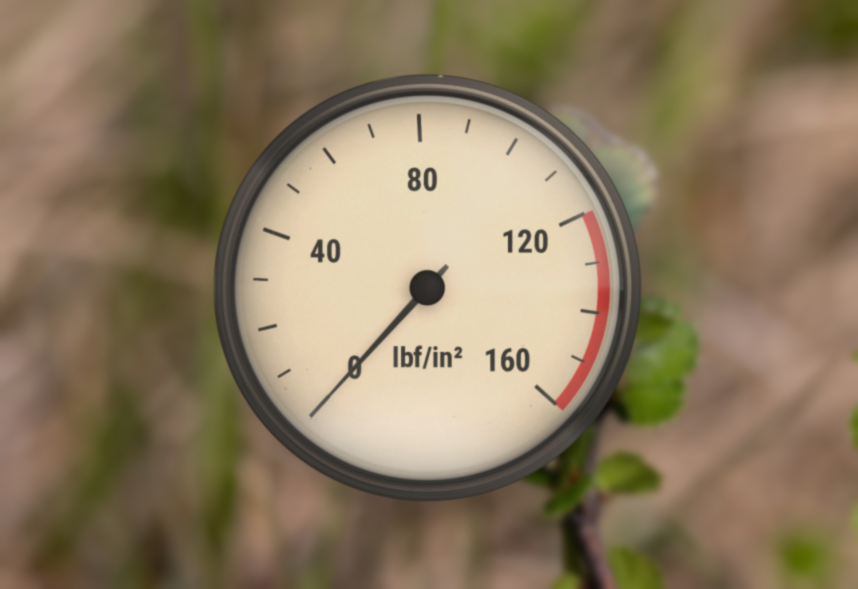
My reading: value=0 unit=psi
